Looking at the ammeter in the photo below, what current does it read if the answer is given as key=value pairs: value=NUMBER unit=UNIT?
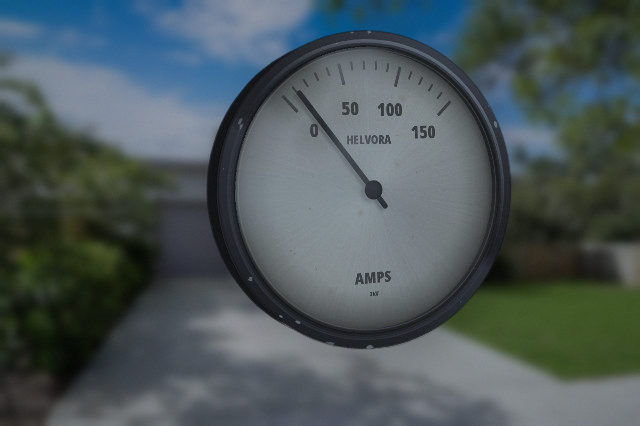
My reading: value=10 unit=A
